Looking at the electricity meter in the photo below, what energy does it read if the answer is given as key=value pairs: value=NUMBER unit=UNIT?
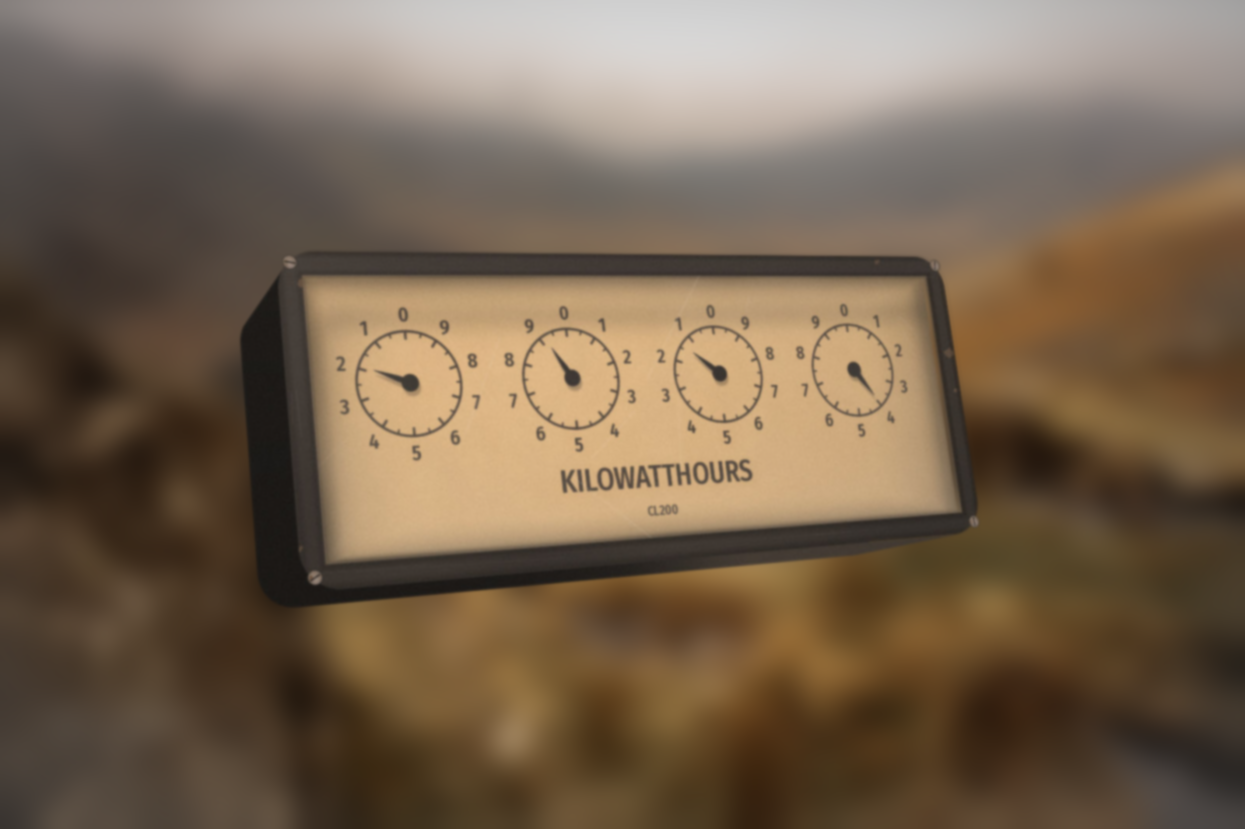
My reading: value=1914 unit=kWh
